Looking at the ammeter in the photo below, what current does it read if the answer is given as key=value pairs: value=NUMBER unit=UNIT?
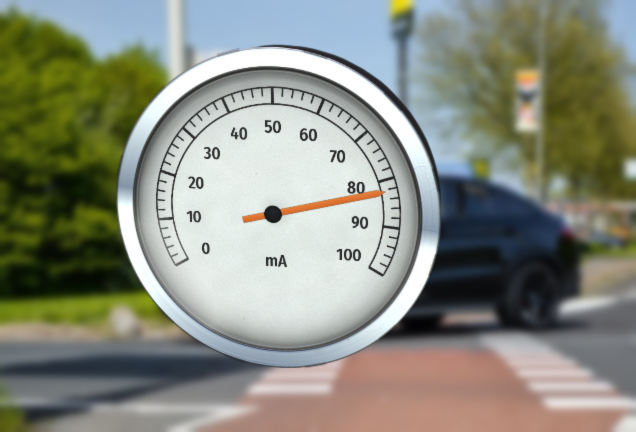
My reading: value=82 unit=mA
